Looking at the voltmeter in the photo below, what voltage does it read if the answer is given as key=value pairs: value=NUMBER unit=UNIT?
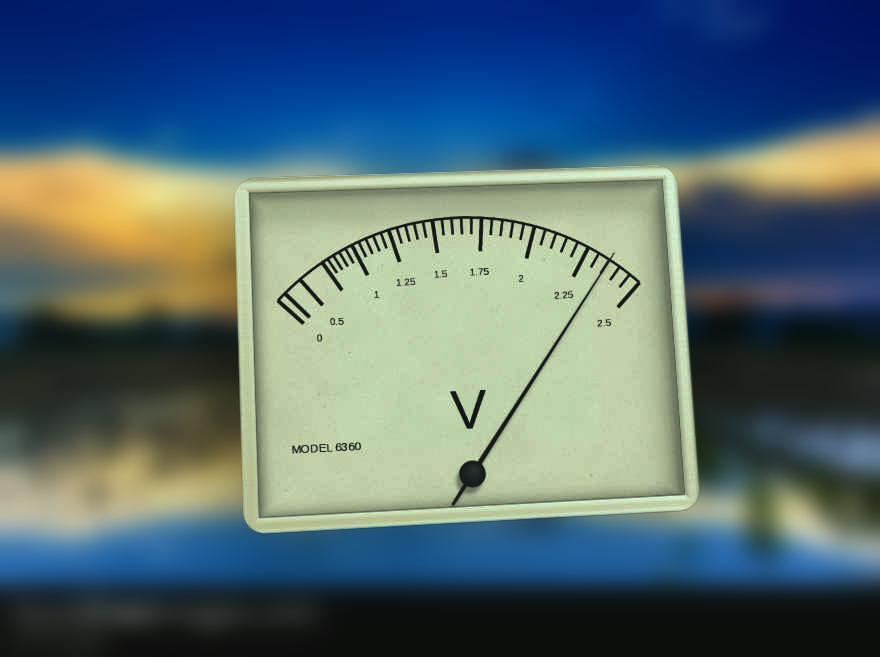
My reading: value=2.35 unit=V
